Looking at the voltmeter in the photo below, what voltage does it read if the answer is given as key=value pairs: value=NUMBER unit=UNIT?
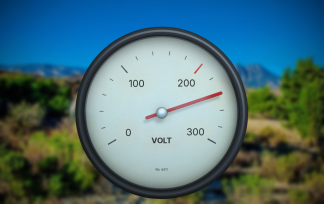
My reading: value=240 unit=V
